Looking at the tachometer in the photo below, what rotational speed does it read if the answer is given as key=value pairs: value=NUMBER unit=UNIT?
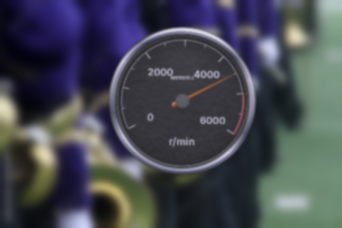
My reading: value=4500 unit=rpm
